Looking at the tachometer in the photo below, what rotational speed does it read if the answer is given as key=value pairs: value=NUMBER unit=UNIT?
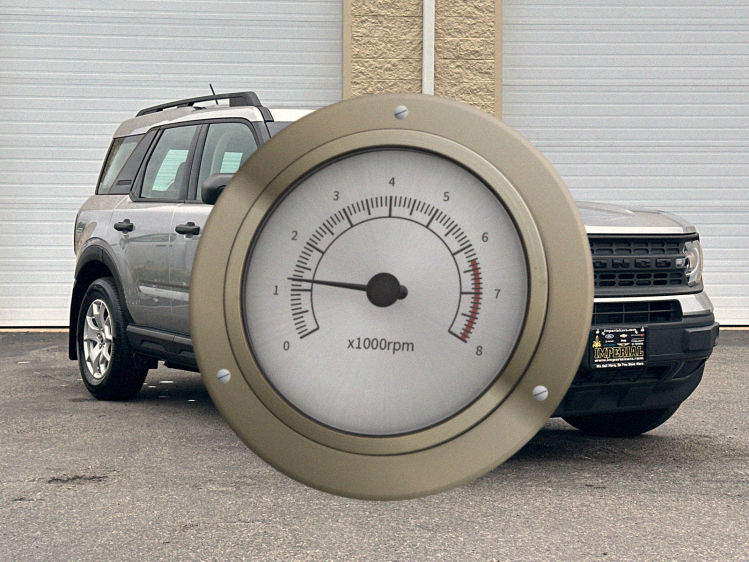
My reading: value=1200 unit=rpm
